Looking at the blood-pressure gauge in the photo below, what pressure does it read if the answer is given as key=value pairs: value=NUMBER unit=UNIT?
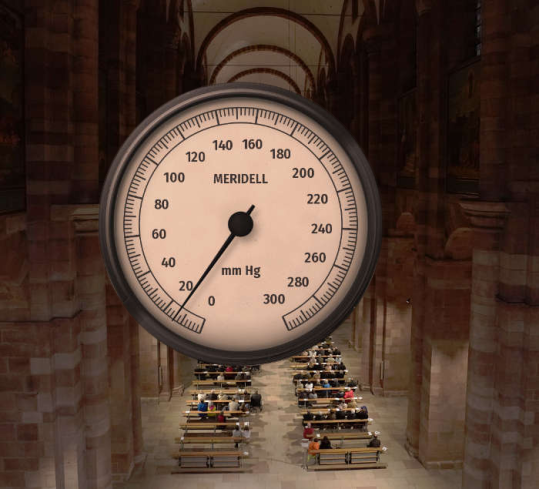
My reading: value=14 unit=mmHg
